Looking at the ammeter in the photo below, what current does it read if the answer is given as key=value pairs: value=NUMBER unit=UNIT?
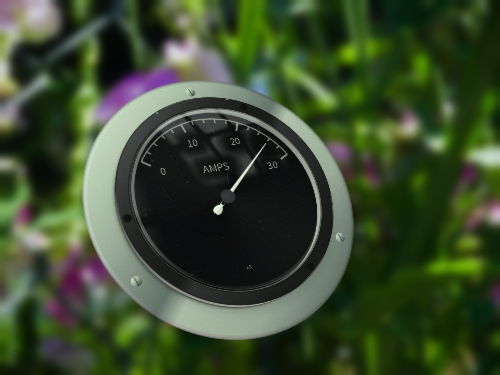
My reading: value=26 unit=A
